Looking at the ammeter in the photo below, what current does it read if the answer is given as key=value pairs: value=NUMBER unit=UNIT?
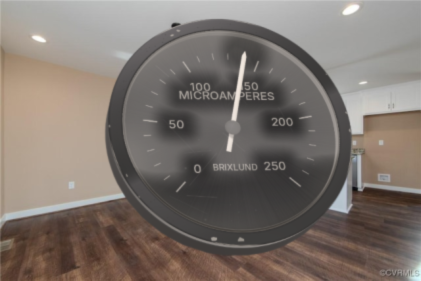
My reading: value=140 unit=µA
